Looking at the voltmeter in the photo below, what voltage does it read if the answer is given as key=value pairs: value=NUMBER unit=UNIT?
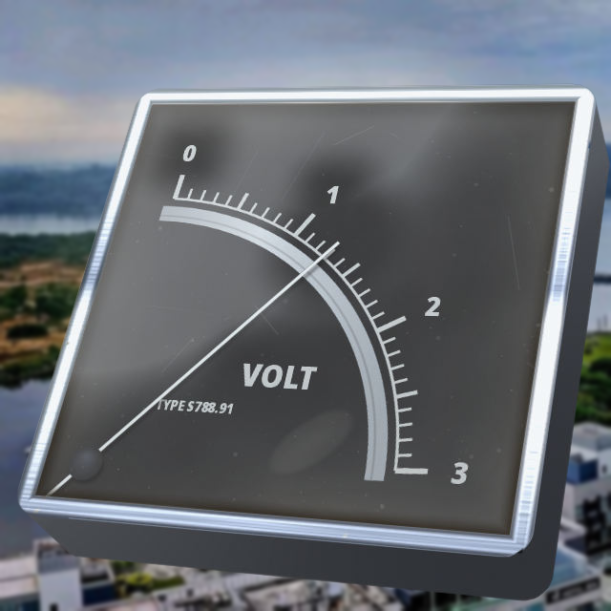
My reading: value=1.3 unit=V
